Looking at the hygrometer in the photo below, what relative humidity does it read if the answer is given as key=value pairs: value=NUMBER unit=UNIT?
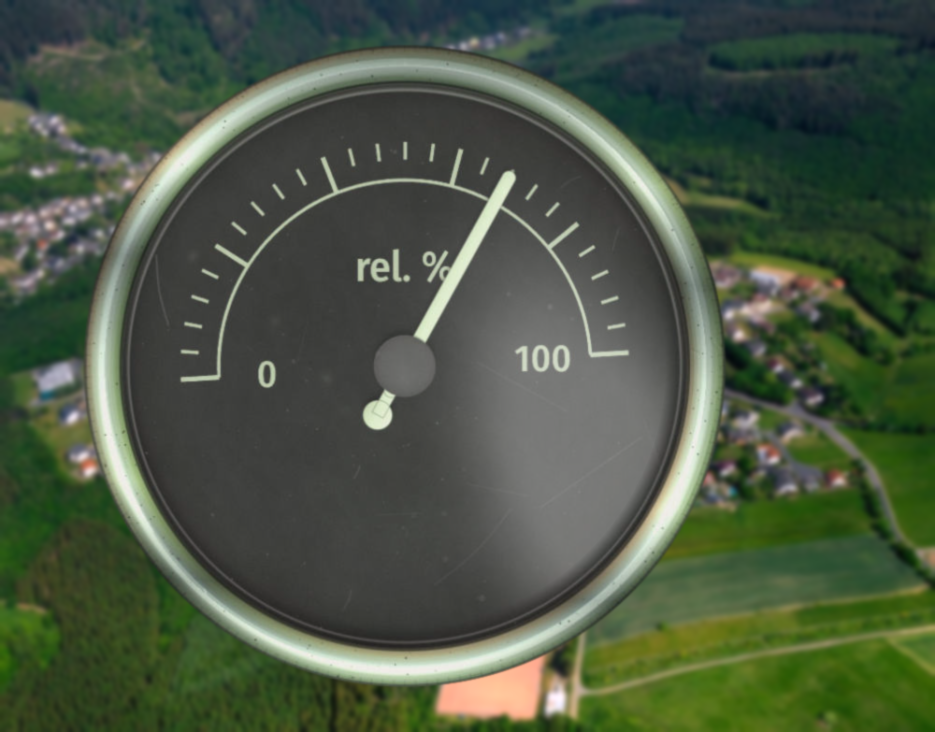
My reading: value=68 unit=%
